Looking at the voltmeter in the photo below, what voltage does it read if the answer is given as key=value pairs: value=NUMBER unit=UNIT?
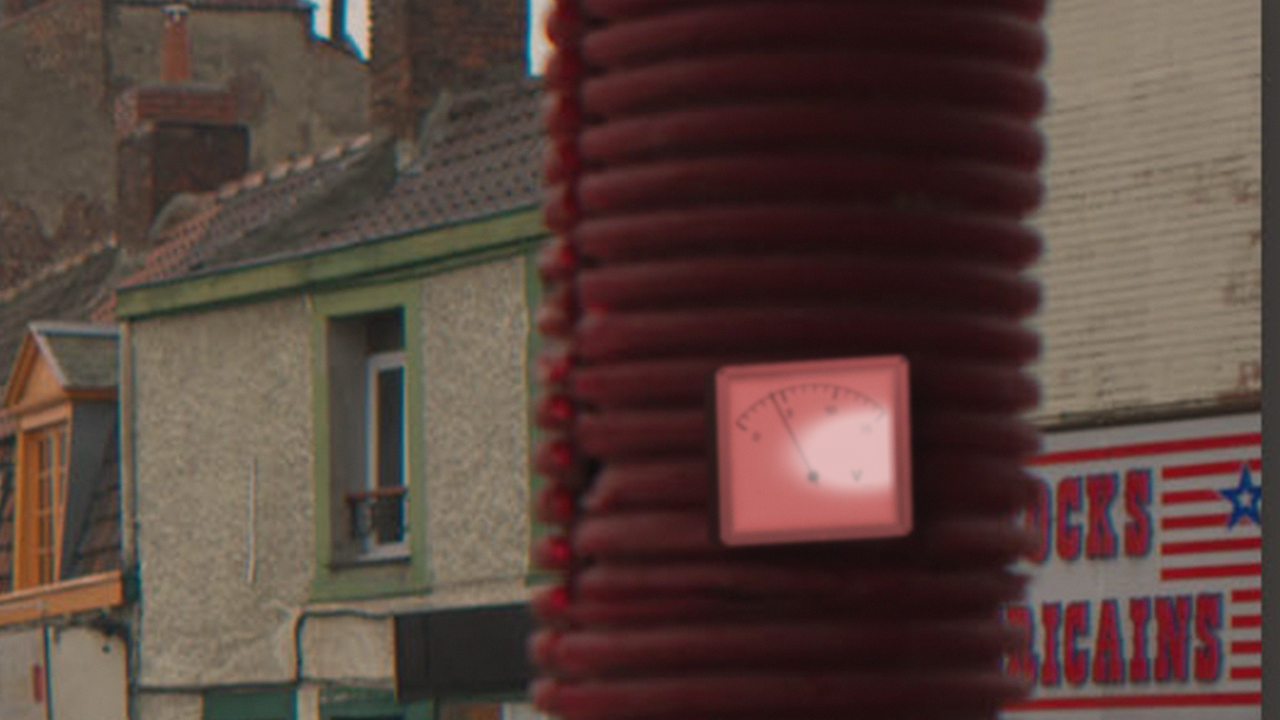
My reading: value=4 unit=V
